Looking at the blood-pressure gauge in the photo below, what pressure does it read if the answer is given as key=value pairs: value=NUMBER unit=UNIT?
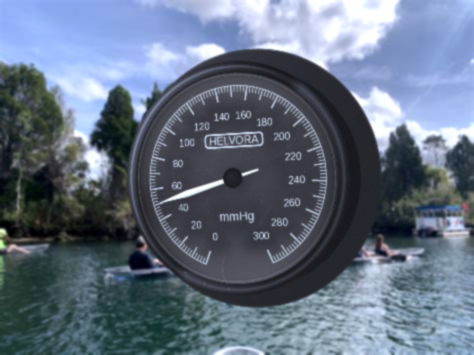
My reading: value=50 unit=mmHg
